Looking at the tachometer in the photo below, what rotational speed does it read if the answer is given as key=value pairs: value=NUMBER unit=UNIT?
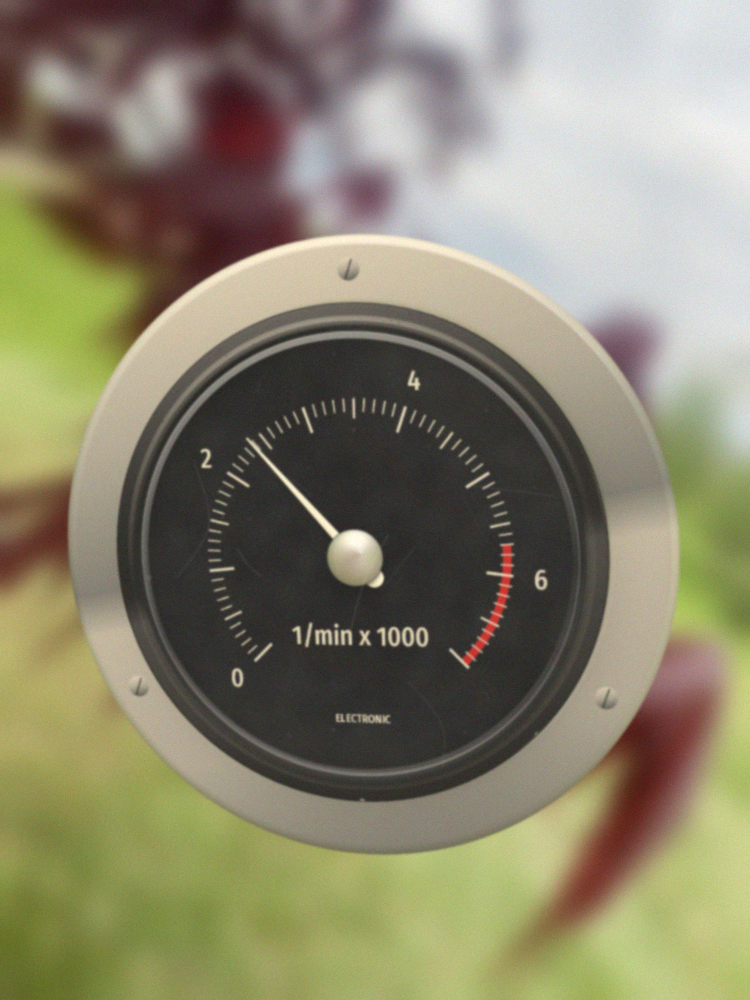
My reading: value=2400 unit=rpm
